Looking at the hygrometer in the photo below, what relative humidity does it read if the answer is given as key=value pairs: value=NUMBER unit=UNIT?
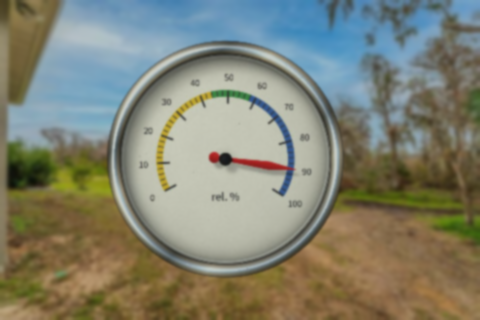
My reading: value=90 unit=%
